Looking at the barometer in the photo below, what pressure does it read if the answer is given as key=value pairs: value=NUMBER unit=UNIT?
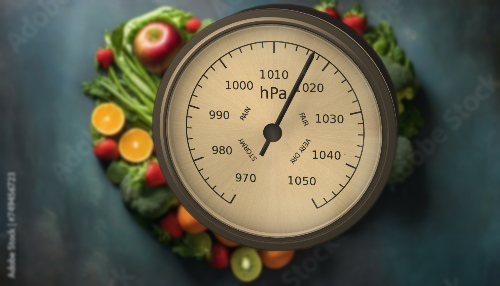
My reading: value=1017 unit=hPa
